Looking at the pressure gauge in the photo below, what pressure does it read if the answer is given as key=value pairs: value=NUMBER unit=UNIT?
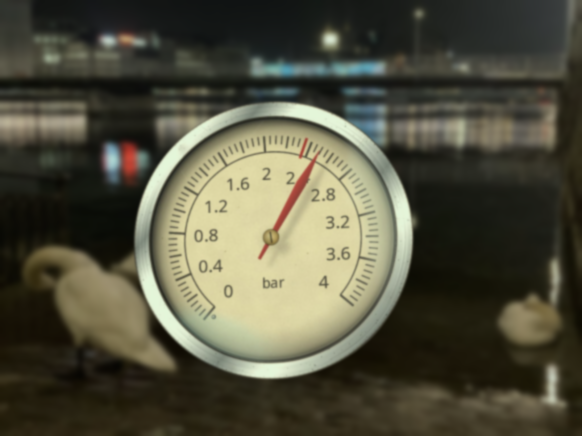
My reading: value=2.5 unit=bar
